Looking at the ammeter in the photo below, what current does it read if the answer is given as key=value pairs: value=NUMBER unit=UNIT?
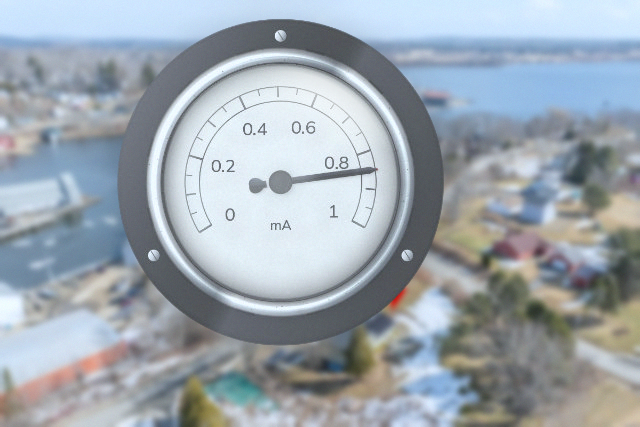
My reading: value=0.85 unit=mA
